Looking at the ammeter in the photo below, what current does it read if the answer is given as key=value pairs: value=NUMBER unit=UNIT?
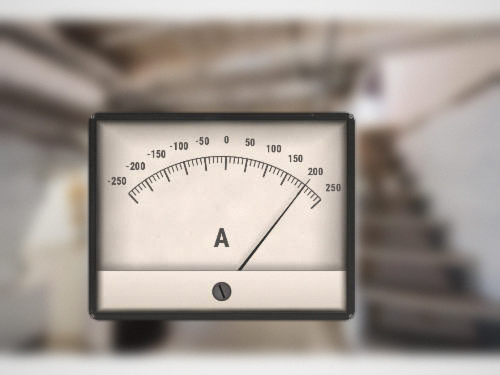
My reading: value=200 unit=A
